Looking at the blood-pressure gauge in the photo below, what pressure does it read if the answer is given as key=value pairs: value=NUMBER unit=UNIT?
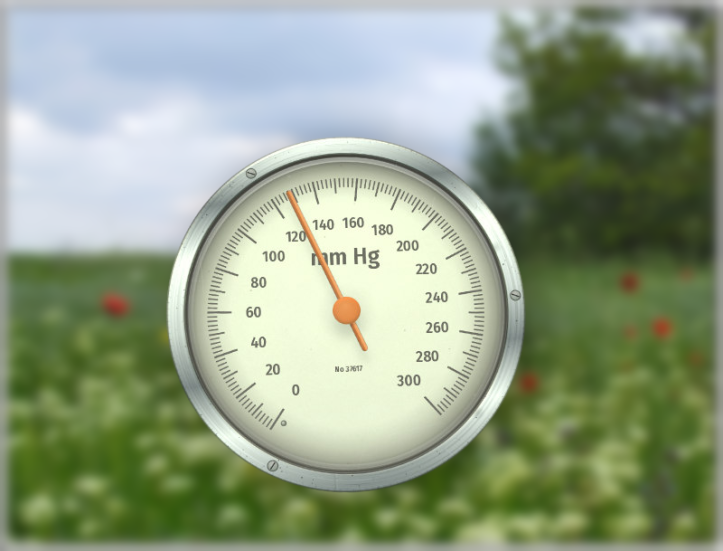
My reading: value=128 unit=mmHg
